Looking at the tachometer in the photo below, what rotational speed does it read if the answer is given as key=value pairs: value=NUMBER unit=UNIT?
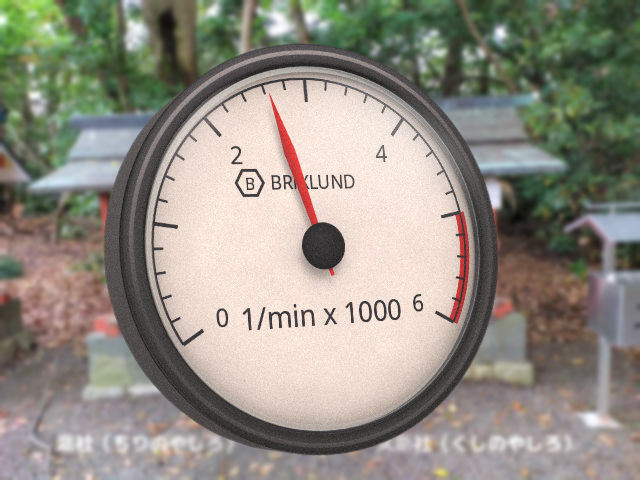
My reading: value=2600 unit=rpm
